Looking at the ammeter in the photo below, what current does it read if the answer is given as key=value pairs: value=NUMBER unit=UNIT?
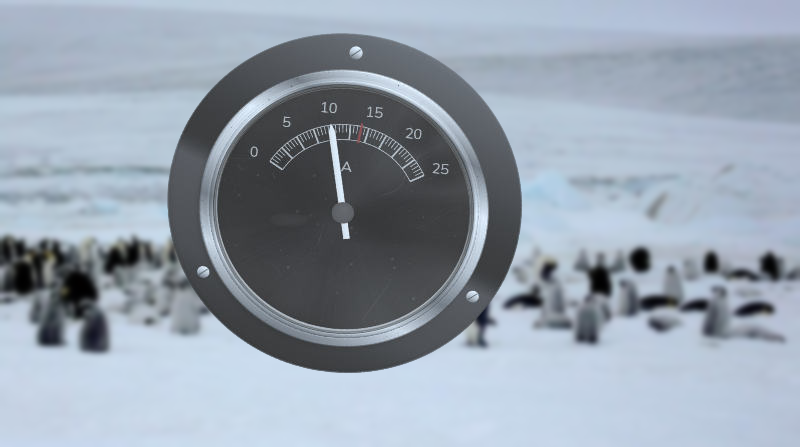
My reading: value=10 unit=A
